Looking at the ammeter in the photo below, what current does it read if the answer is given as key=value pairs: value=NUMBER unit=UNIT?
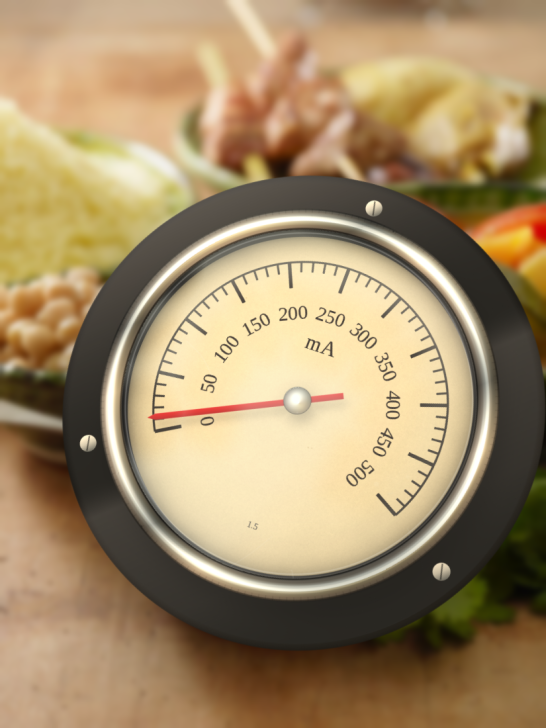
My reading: value=10 unit=mA
